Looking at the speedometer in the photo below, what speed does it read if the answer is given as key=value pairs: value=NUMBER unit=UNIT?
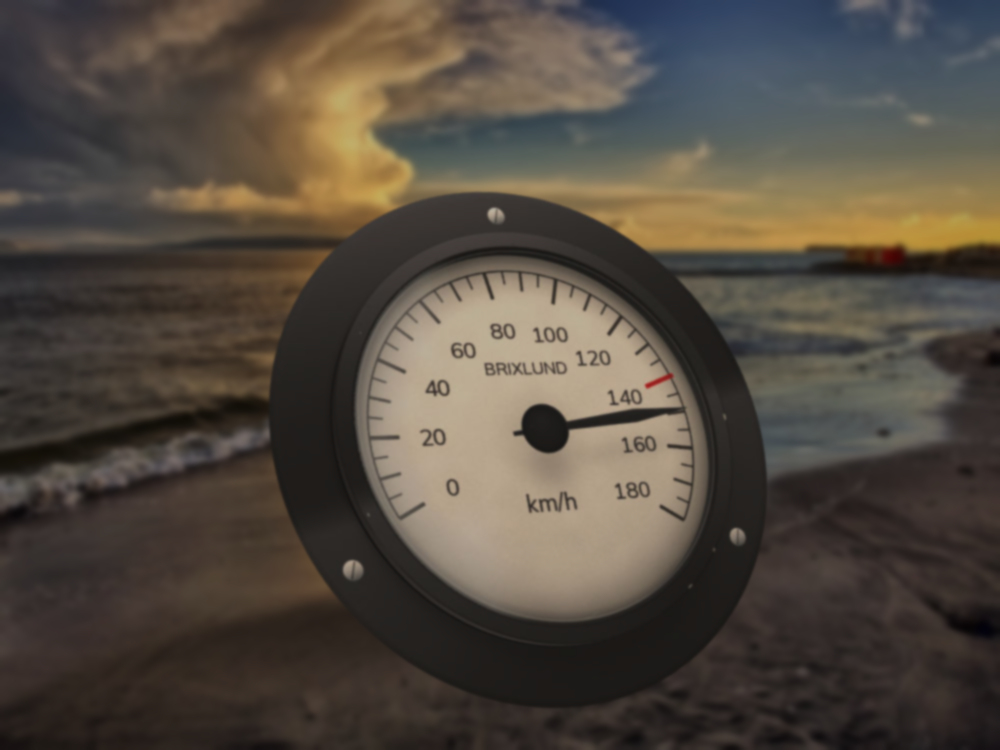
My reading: value=150 unit=km/h
